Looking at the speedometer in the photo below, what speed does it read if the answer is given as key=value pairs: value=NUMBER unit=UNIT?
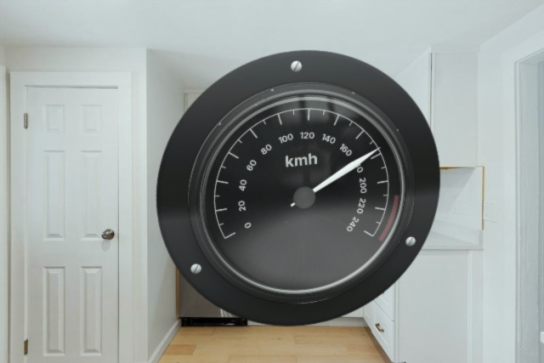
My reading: value=175 unit=km/h
